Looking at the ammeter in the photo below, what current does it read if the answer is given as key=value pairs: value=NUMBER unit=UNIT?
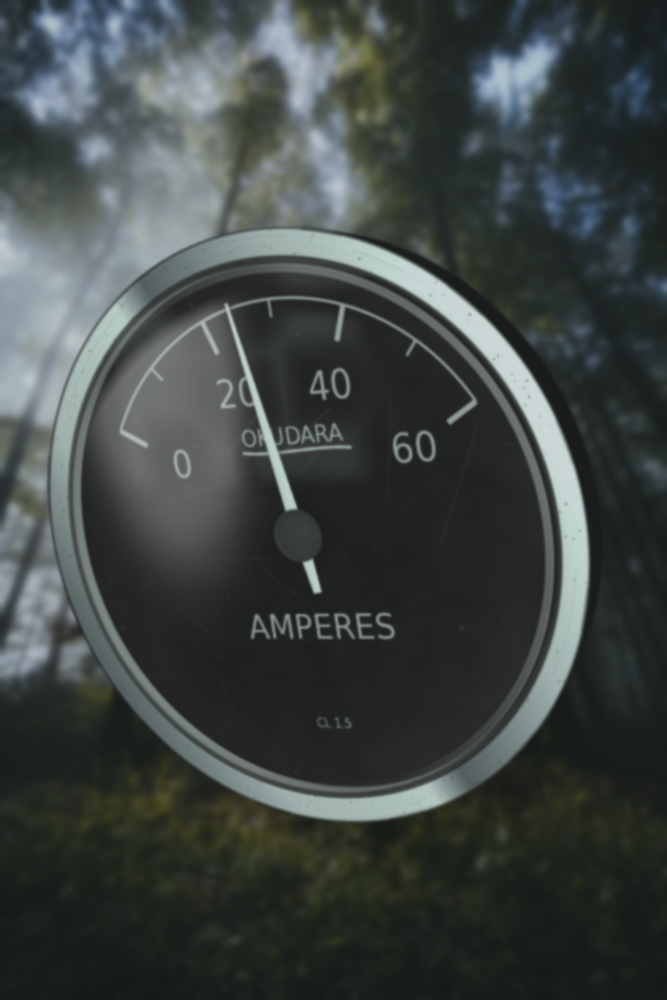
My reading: value=25 unit=A
